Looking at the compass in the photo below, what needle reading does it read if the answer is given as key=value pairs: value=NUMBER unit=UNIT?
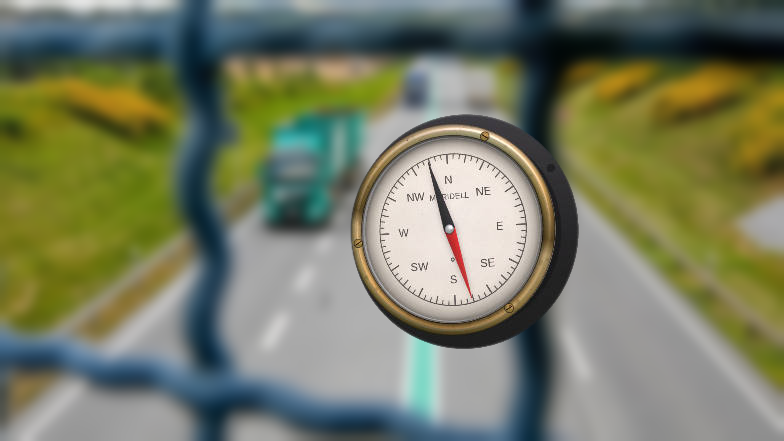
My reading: value=165 unit=°
